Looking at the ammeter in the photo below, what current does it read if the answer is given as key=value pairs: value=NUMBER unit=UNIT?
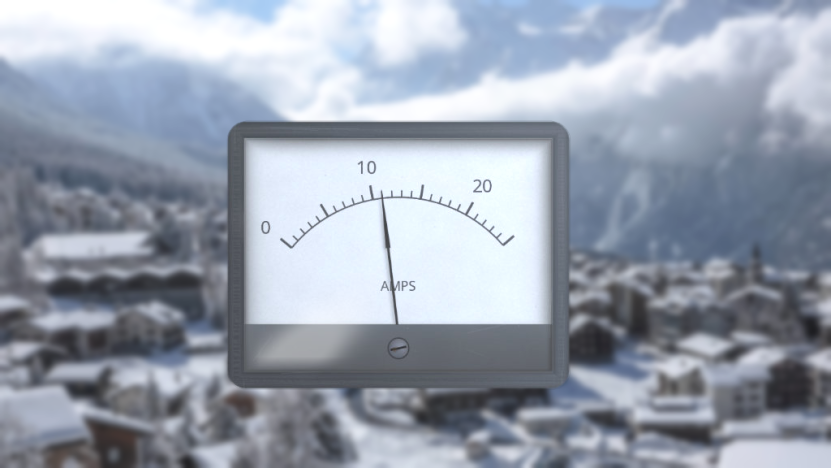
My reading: value=11 unit=A
